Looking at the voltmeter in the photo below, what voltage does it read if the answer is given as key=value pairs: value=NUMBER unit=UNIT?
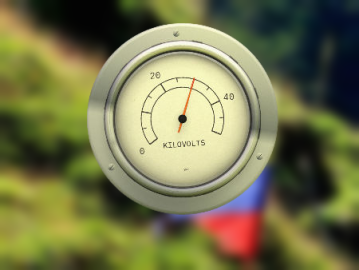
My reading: value=30 unit=kV
